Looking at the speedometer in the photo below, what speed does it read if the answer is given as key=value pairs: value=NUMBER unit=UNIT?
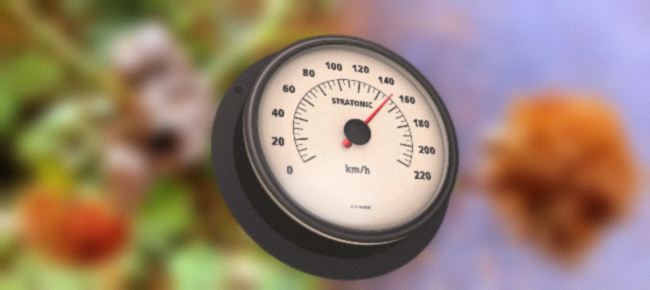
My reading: value=150 unit=km/h
